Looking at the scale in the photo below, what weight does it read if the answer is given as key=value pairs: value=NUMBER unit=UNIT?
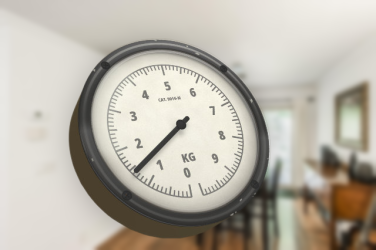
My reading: value=1.4 unit=kg
